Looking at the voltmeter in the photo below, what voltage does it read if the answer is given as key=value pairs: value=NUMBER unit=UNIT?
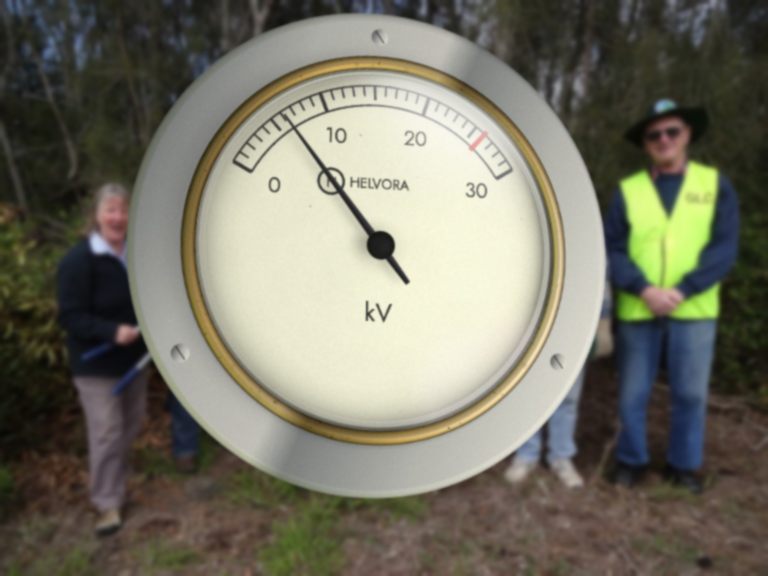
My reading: value=6 unit=kV
